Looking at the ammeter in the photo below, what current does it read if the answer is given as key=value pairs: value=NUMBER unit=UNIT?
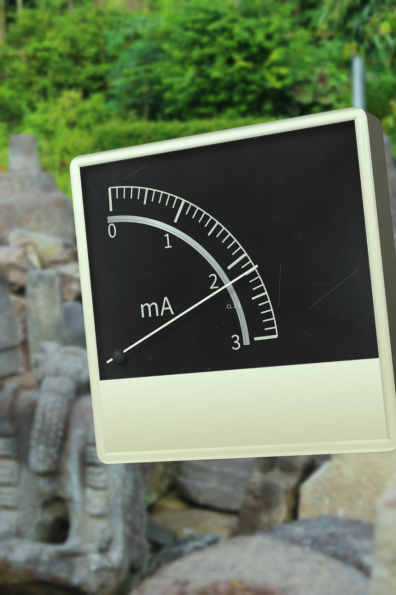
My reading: value=2.2 unit=mA
